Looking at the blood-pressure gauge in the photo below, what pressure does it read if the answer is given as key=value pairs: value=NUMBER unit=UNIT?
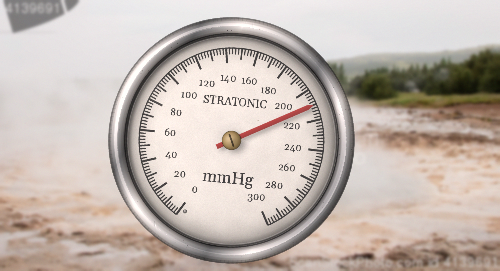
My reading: value=210 unit=mmHg
